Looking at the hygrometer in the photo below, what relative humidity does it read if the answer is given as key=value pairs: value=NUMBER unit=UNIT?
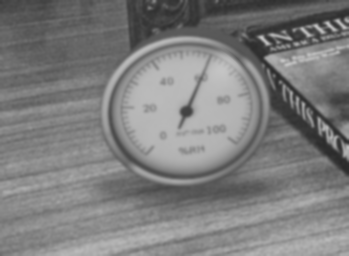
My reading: value=60 unit=%
